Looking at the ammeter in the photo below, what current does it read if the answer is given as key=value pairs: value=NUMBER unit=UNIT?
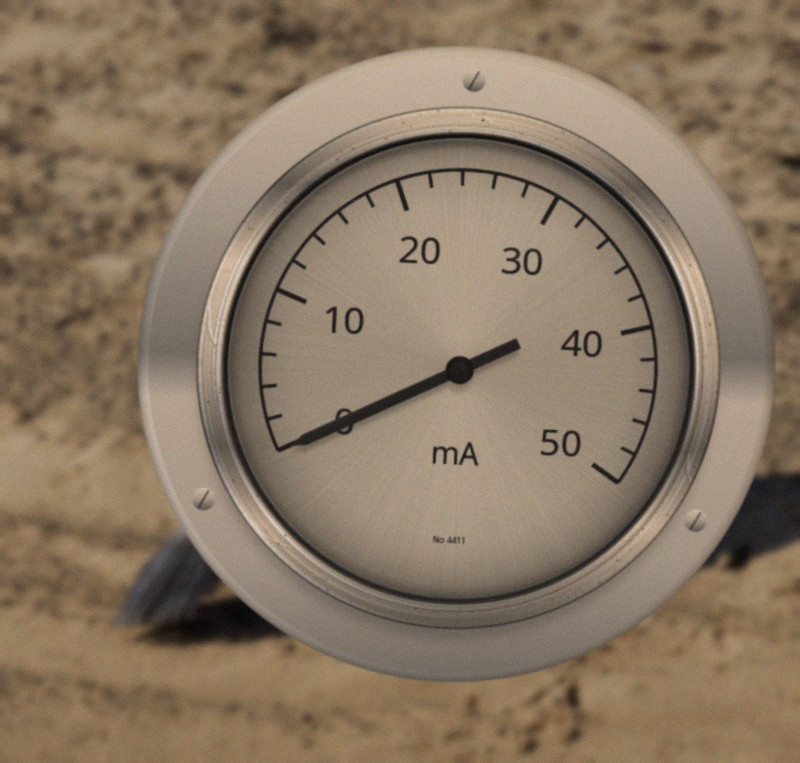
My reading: value=0 unit=mA
